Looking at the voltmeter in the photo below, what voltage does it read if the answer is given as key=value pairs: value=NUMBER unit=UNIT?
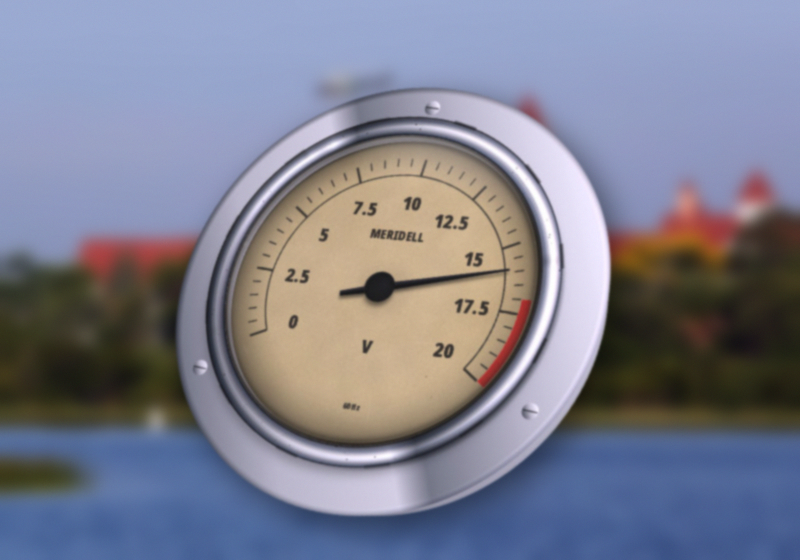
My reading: value=16 unit=V
